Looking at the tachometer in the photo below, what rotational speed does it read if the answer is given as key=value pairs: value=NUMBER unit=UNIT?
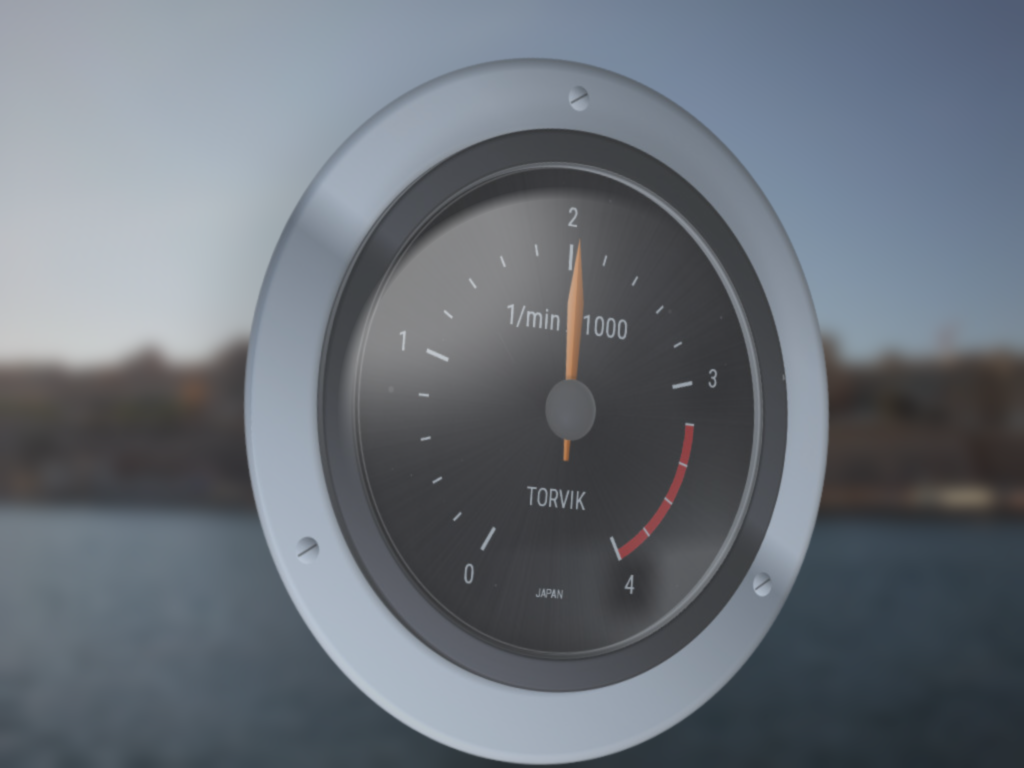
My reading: value=2000 unit=rpm
